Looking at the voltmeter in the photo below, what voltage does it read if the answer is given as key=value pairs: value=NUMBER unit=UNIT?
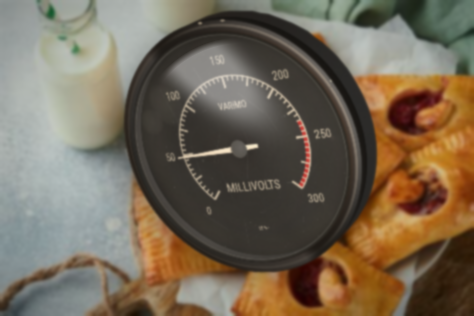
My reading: value=50 unit=mV
